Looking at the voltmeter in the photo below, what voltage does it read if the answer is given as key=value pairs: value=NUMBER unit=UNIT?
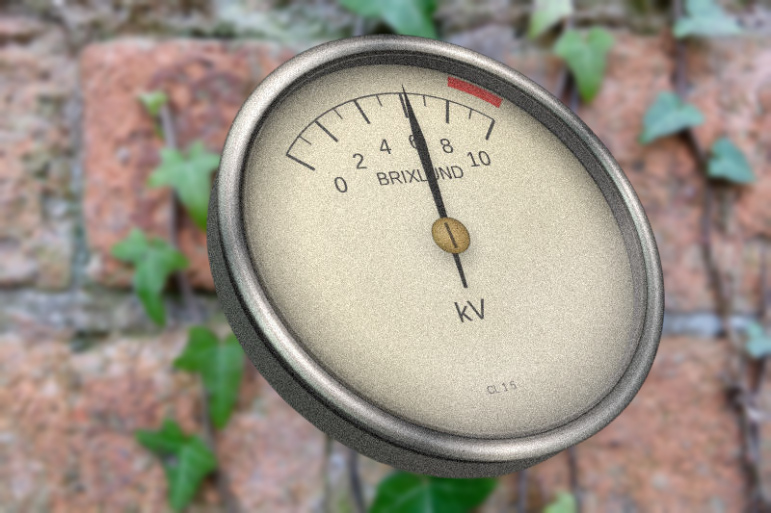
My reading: value=6 unit=kV
